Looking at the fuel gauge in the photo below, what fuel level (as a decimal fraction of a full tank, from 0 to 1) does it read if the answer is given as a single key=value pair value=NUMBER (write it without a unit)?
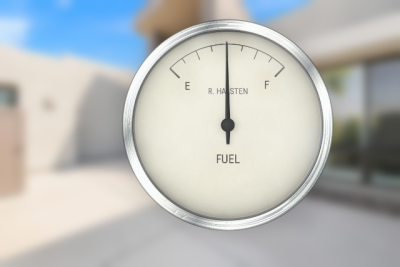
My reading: value=0.5
